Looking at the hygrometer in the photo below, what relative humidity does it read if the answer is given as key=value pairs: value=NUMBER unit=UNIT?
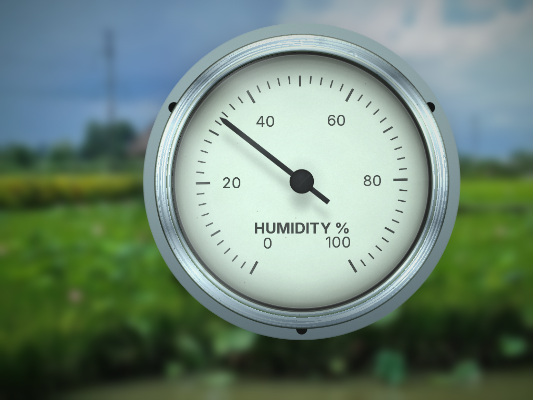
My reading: value=33 unit=%
